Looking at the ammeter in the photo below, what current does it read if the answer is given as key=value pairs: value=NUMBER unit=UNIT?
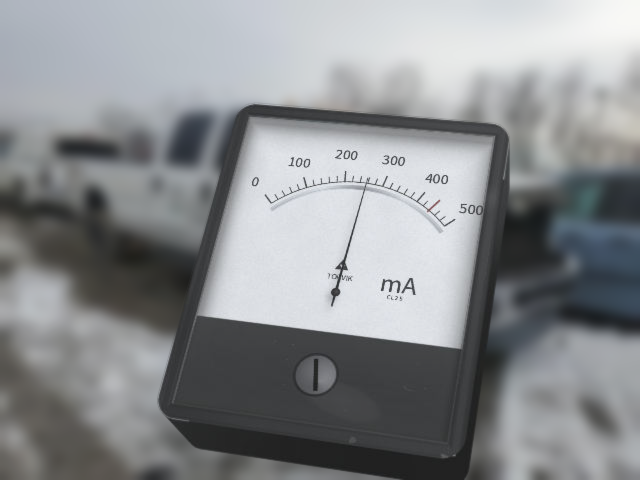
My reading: value=260 unit=mA
